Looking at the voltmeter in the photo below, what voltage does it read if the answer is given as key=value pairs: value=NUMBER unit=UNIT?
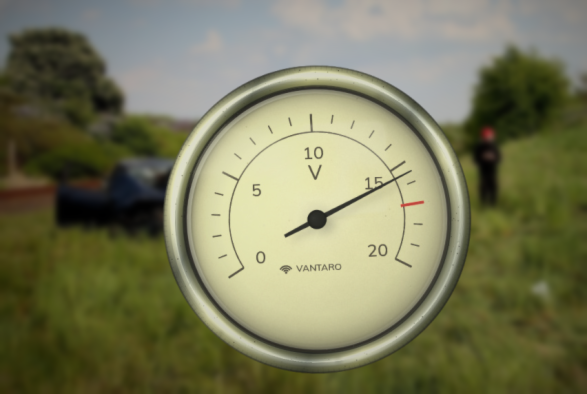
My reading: value=15.5 unit=V
